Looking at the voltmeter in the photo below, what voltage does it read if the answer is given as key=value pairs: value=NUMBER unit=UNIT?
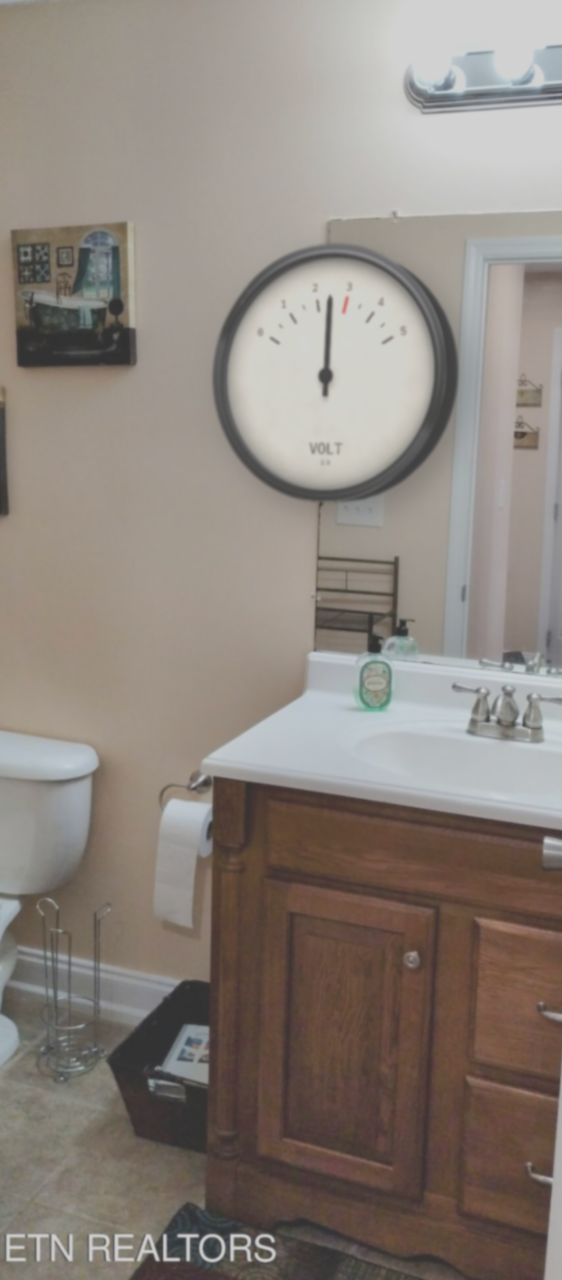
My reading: value=2.5 unit=V
